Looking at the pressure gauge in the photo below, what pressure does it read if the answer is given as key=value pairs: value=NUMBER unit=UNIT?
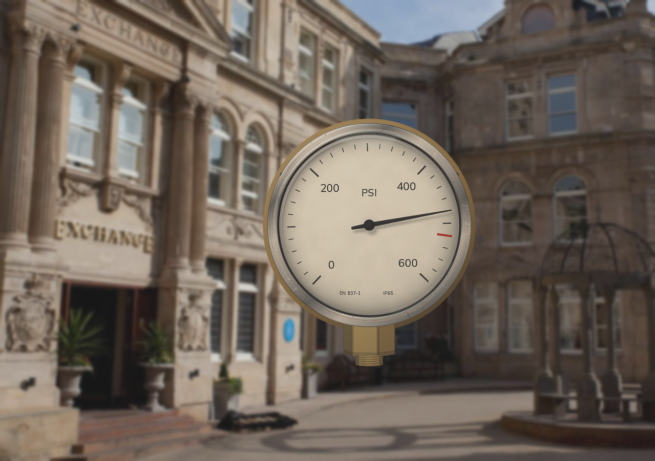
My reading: value=480 unit=psi
